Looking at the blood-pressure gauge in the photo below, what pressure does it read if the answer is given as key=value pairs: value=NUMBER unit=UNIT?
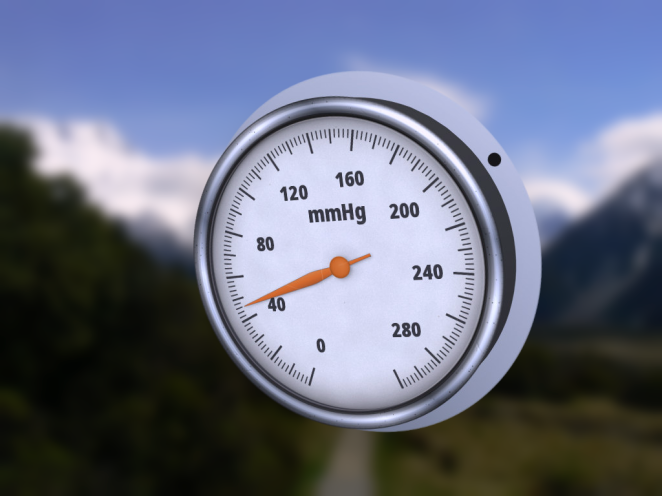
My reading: value=46 unit=mmHg
